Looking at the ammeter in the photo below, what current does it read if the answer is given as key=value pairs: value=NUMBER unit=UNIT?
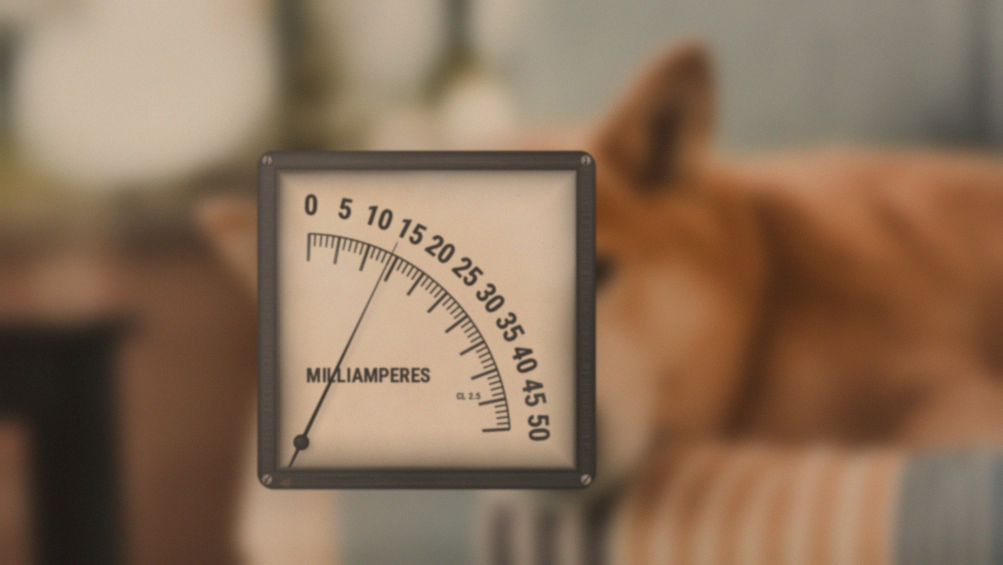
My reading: value=14 unit=mA
